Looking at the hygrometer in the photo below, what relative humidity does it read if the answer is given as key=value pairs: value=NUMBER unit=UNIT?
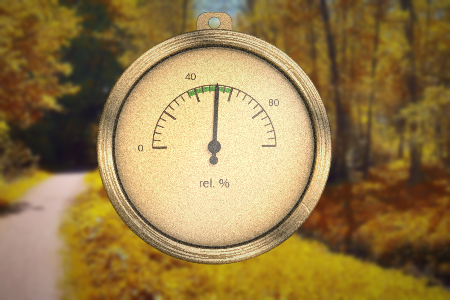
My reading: value=52 unit=%
